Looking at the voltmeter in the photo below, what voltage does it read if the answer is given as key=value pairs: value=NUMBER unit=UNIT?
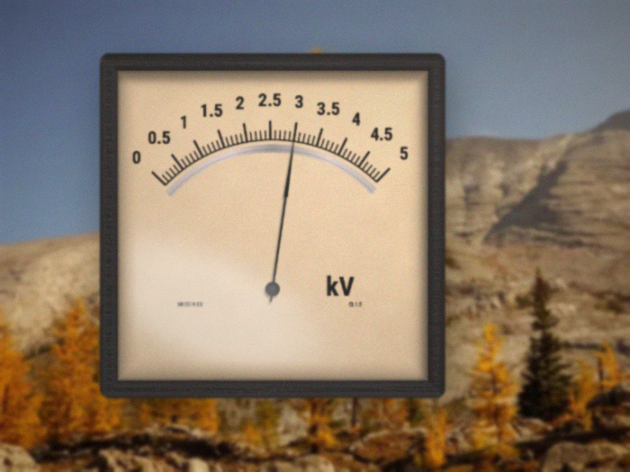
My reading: value=3 unit=kV
